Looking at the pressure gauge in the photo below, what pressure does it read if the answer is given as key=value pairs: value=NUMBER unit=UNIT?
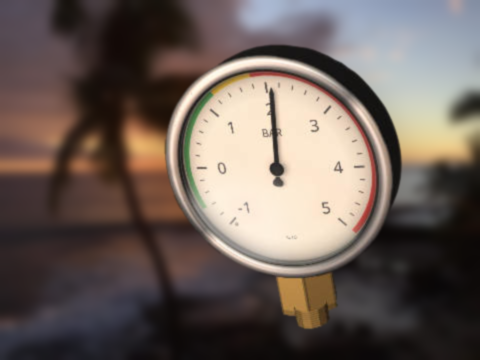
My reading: value=2.1 unit=bar
